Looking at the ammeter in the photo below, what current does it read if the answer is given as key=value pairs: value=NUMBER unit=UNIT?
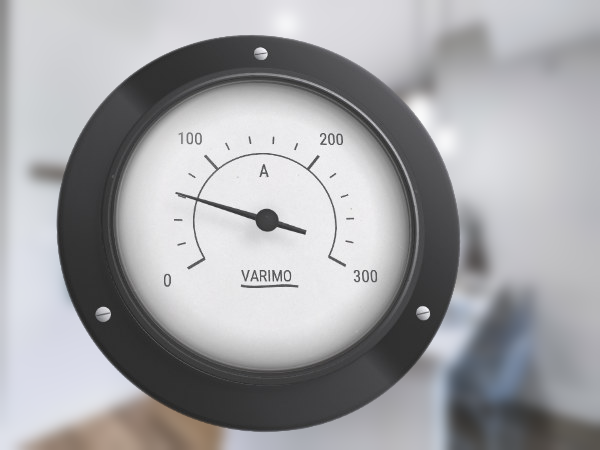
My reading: value=60 unit=A
